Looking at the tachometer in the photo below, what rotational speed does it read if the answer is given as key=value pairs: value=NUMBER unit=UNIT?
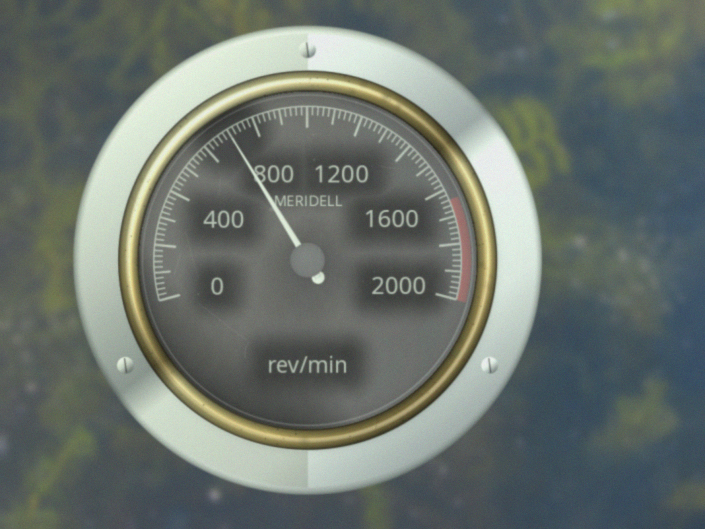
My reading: value=700 unit=rpm
